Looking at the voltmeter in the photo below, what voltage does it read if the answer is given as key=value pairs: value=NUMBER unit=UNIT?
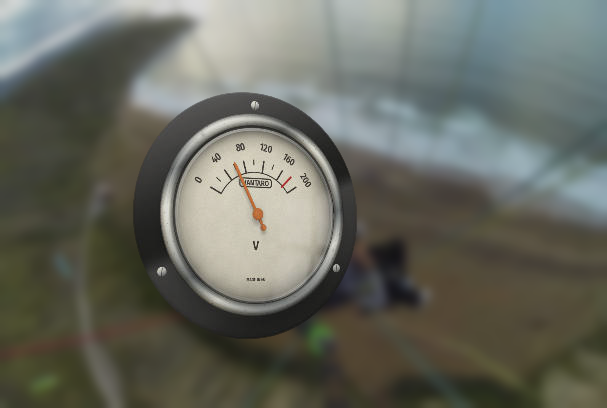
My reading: value=60 unit=V
